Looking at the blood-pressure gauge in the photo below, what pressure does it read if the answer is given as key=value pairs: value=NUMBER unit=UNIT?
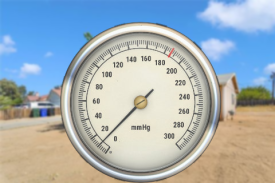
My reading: value=10 unit=mmHg
